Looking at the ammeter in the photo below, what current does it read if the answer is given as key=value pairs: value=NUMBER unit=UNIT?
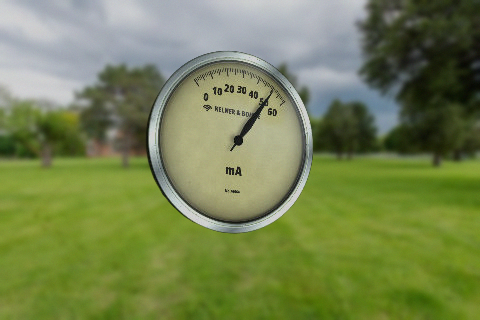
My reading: value=50 unit=mA
